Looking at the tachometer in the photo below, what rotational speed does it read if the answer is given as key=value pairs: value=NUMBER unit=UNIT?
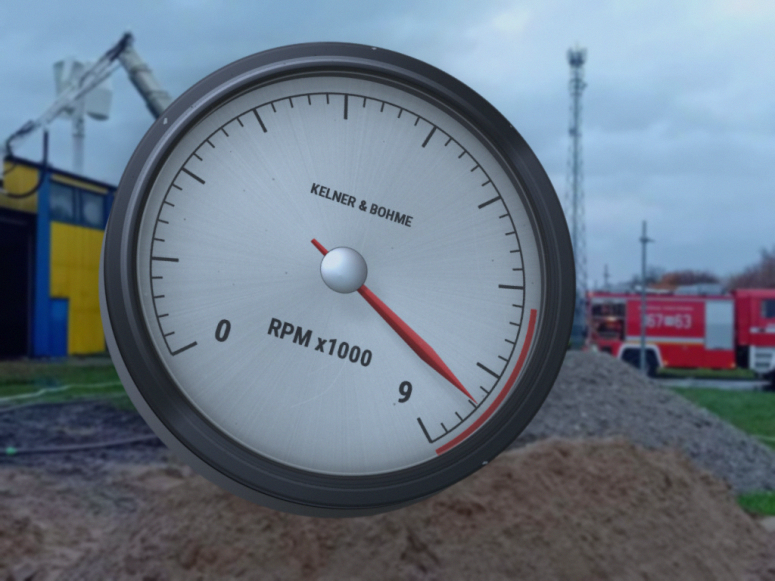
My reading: value=8400 unit=rpm
